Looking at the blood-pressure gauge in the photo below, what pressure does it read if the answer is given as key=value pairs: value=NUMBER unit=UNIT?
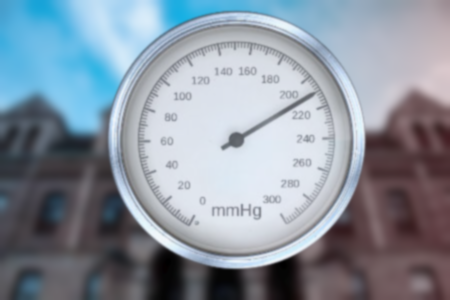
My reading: value=210 unit=mmHg
